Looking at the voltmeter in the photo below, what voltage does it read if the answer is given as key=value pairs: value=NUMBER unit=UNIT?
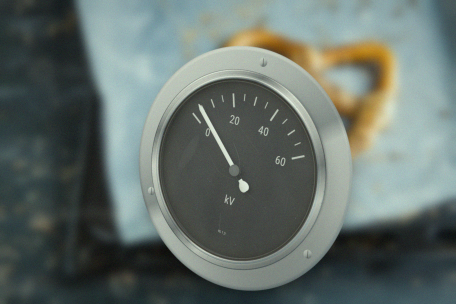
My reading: value=5 unit=kV
